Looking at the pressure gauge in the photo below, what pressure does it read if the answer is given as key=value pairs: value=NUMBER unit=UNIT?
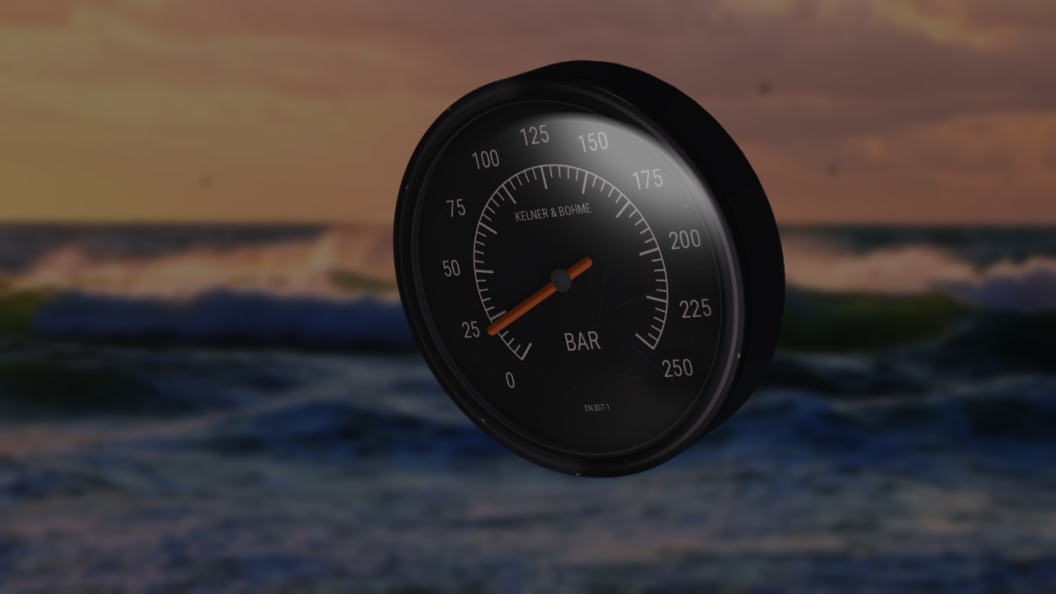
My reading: value=20 unit=bar
